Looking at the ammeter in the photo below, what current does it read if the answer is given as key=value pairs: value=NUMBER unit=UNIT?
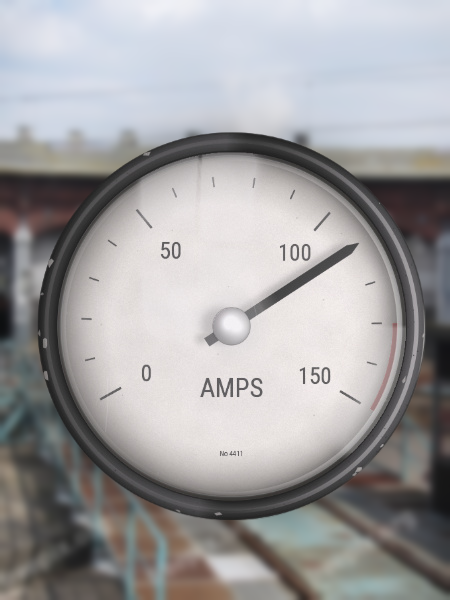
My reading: value=110 unit=A
